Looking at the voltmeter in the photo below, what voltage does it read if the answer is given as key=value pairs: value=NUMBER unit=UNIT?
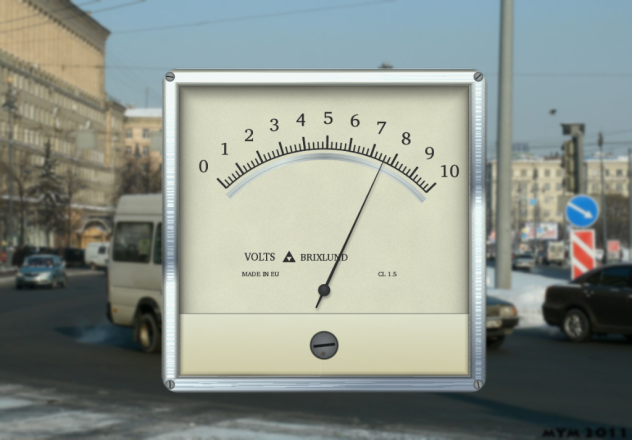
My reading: value=7.6 unit=V
